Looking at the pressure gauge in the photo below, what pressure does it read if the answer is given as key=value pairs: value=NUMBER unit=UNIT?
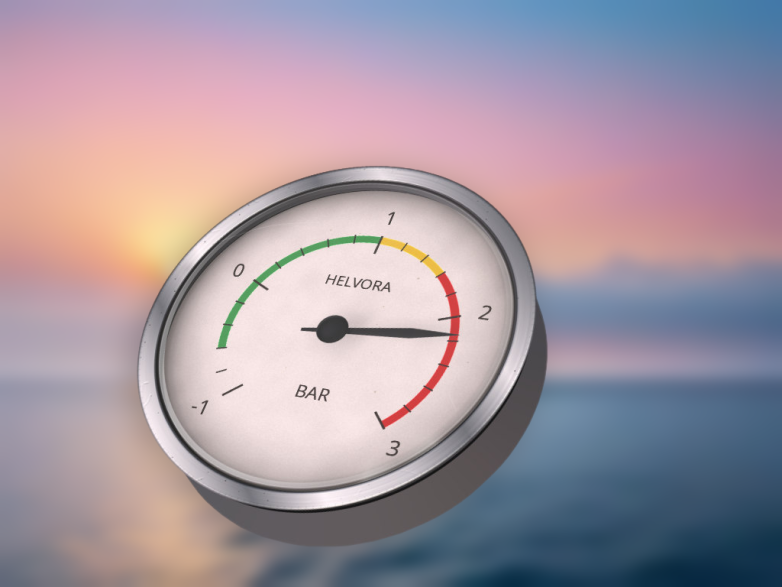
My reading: value=2.2 unit=bar
